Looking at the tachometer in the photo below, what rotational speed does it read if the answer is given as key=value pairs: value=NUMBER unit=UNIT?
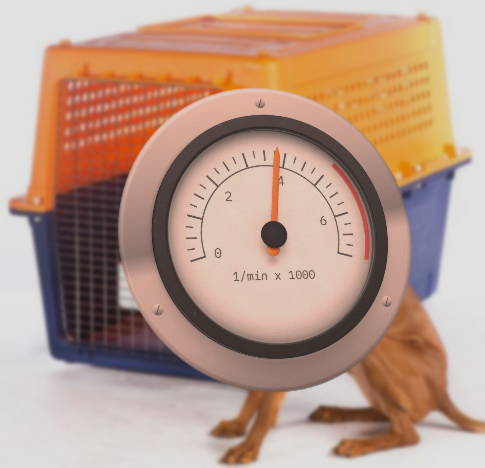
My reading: value=3750 unit=rpm
